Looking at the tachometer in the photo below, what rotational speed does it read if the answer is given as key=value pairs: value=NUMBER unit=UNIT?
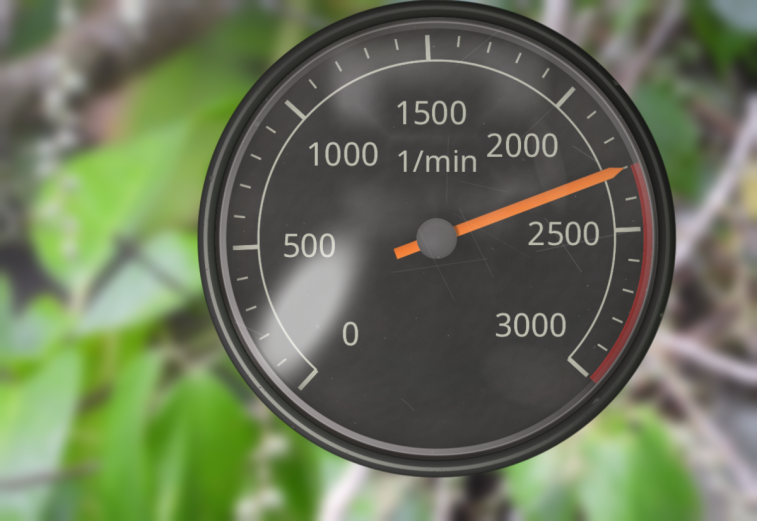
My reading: value=2300 unit=rpm
